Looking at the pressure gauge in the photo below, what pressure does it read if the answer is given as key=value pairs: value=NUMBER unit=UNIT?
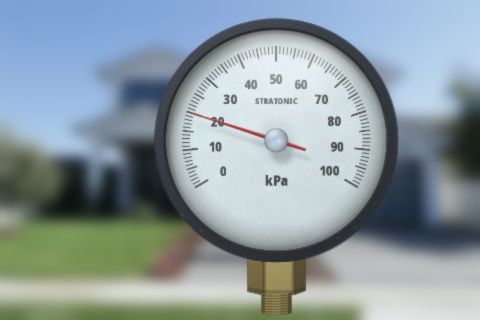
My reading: value=20 unit=kPa
